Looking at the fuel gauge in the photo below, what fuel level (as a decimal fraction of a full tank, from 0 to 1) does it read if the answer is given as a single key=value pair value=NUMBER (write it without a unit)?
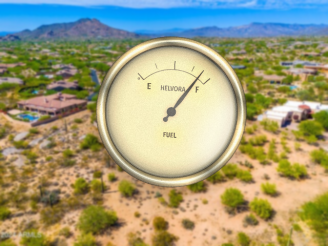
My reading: value=0.875
